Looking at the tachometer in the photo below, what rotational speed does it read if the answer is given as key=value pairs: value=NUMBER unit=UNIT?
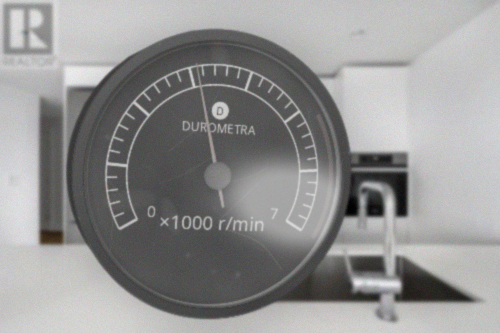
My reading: value=3100 unit=rpm
